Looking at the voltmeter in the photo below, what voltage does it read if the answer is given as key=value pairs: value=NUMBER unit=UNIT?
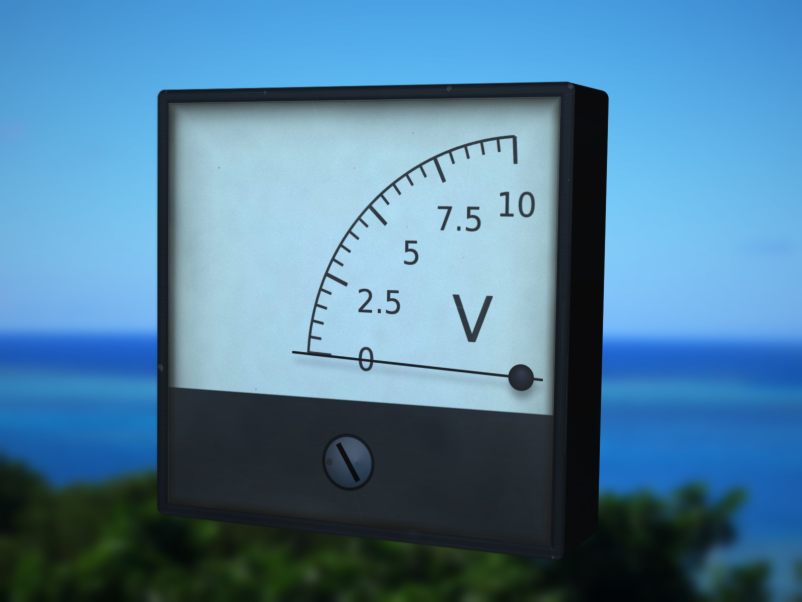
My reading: value=0 unit=V
